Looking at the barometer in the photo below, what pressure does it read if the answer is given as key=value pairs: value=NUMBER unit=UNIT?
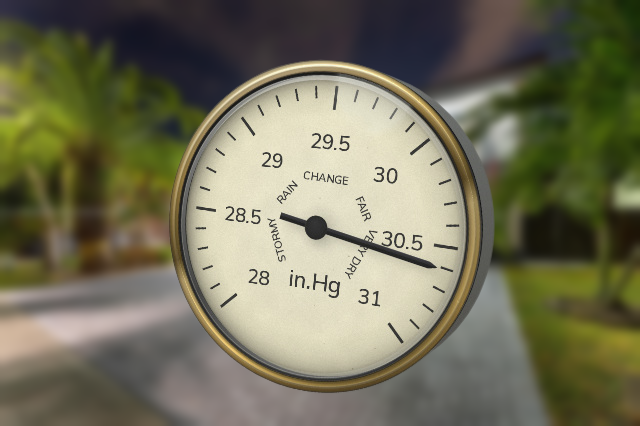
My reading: value=30.6 unit=inHg
